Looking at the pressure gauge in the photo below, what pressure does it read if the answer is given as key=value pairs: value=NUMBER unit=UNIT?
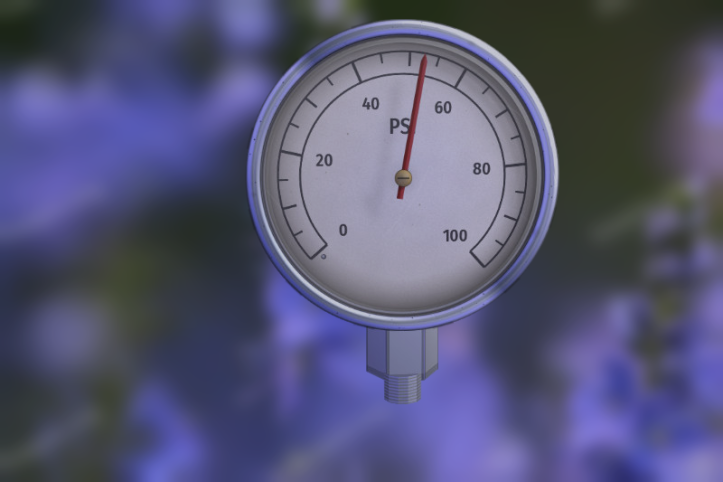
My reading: value=52.5 unit=psi
